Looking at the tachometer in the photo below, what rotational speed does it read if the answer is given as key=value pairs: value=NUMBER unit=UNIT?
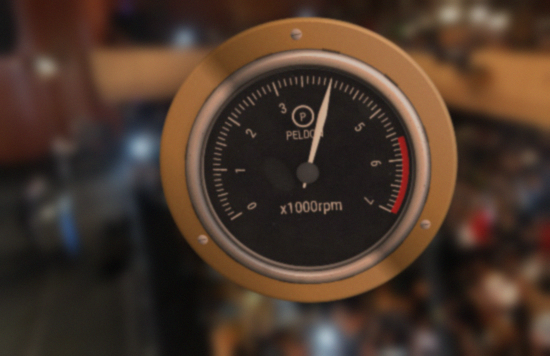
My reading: value=4000 unit=rpm
